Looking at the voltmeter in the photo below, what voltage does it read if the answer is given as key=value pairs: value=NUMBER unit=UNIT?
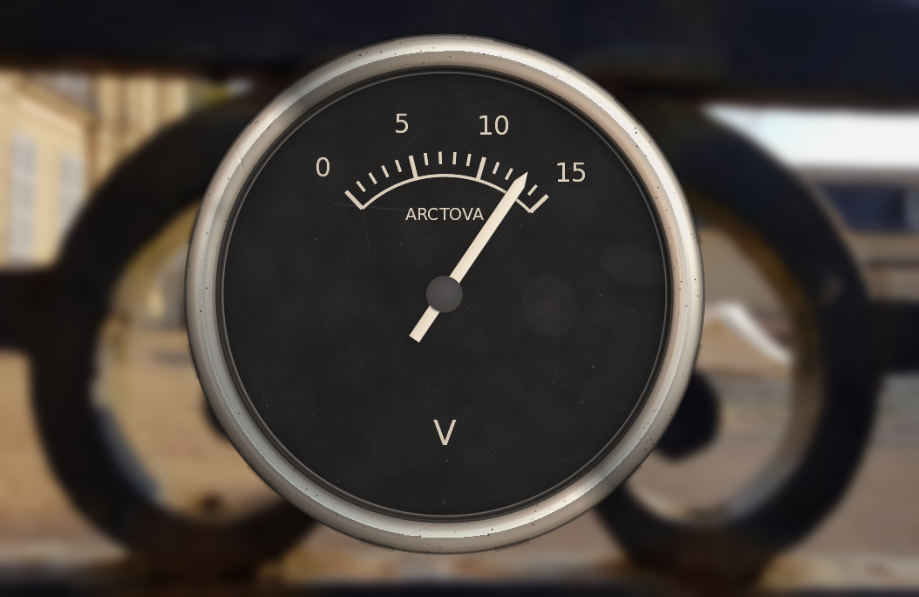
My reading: value=13 unit=V
